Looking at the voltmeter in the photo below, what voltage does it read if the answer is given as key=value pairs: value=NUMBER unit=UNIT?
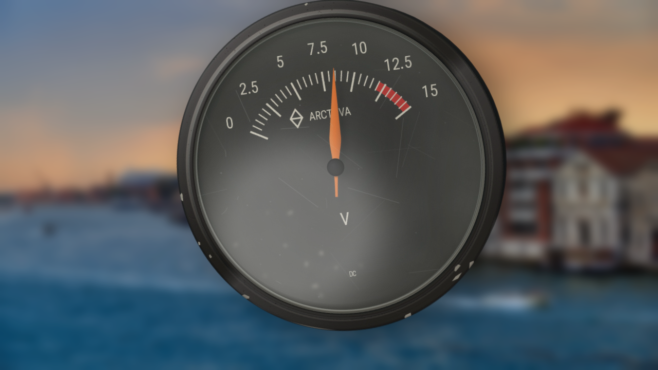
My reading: value=8.5 unit=V
